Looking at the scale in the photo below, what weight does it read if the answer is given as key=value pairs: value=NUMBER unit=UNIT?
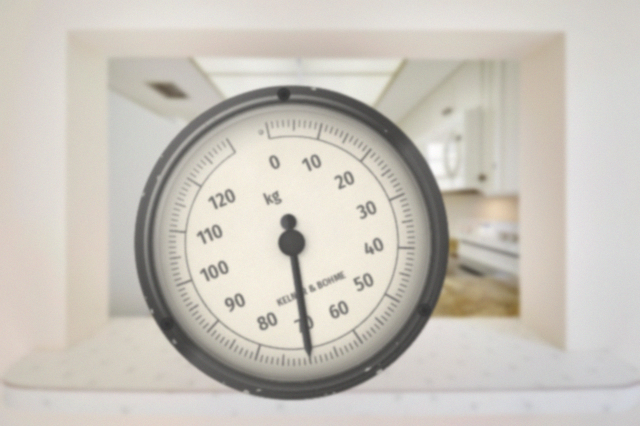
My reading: value=70 unit=kg
